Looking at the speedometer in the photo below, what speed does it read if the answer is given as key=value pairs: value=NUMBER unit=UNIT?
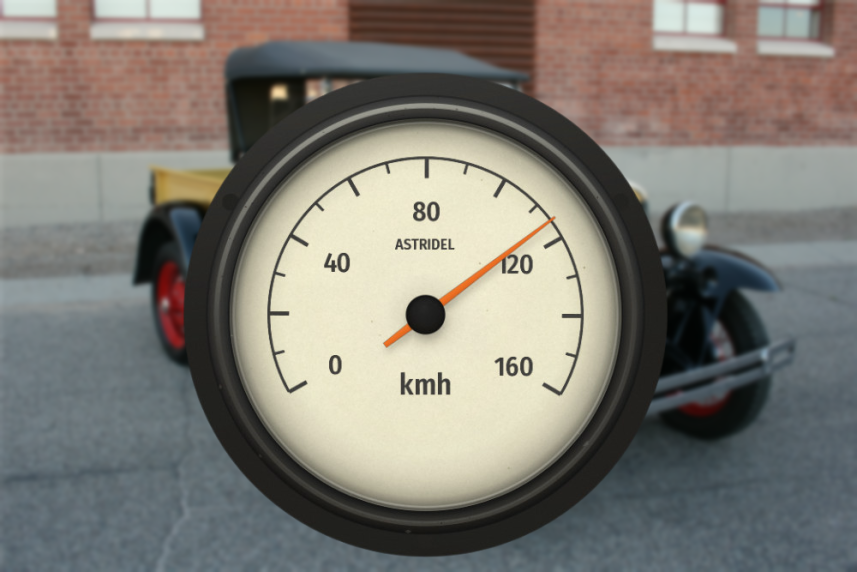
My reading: value=115 unit=km/h
